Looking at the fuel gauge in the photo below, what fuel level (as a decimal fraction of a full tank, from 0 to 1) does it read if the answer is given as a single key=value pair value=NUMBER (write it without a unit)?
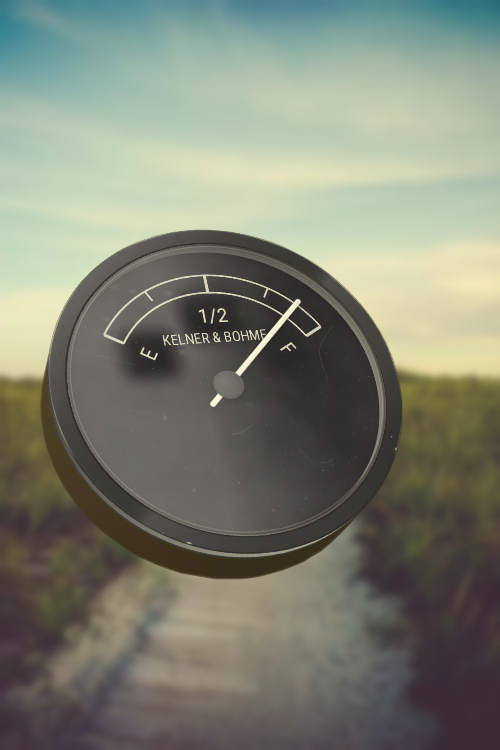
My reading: value=0.875
